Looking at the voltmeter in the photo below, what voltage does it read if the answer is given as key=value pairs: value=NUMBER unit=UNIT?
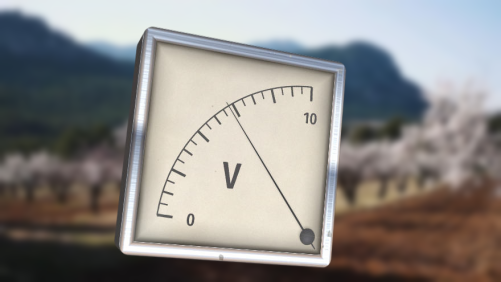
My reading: value=5.75 unit=V
